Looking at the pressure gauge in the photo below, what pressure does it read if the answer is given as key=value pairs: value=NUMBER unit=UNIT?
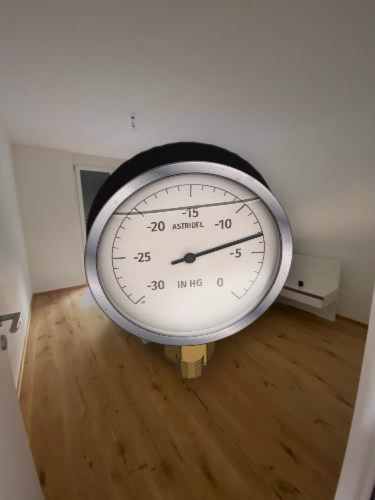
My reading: value=-7 unit=inHg
